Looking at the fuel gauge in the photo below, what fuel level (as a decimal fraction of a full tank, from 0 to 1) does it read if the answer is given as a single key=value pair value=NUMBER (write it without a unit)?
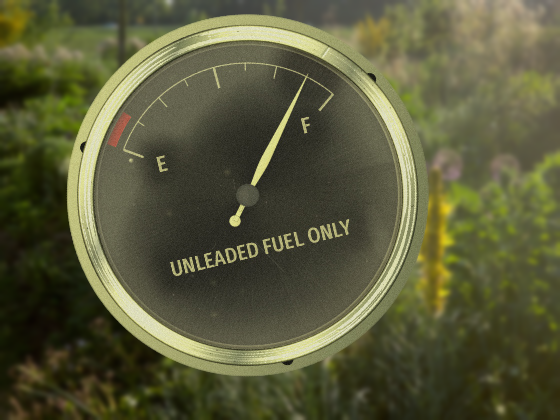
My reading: value=0.875
